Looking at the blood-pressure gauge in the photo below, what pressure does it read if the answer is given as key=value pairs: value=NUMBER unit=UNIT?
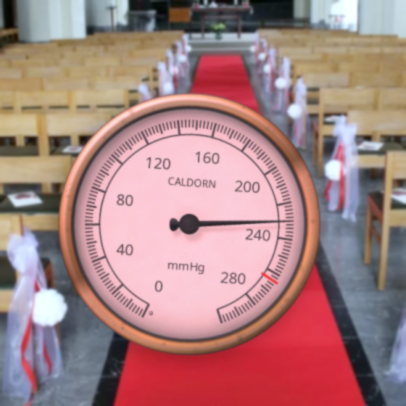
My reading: value=230 unit=mmHg
